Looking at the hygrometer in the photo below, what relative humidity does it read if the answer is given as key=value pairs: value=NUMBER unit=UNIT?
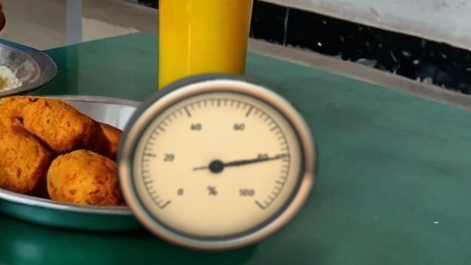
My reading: value=80 unit=%
